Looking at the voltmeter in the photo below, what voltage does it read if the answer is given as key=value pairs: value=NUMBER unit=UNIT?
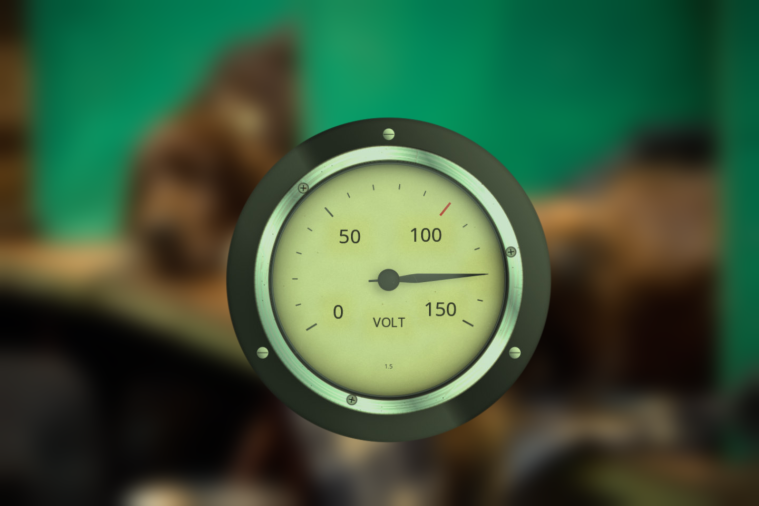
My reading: value=130 unit=V
